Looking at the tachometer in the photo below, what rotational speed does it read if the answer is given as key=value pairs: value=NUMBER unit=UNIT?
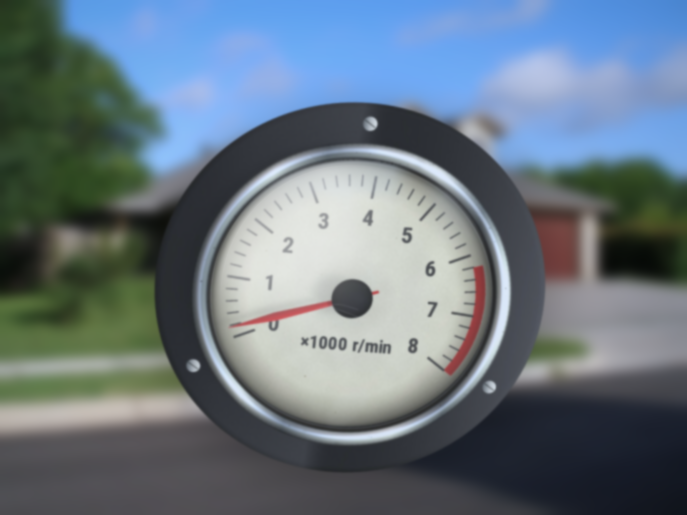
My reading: value=200 unit=rpm
